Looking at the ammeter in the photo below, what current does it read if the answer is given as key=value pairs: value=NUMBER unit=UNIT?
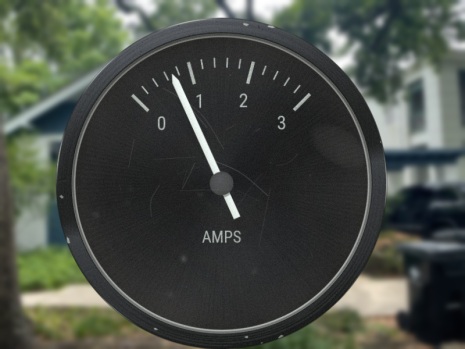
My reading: value=0.7 unit=A
